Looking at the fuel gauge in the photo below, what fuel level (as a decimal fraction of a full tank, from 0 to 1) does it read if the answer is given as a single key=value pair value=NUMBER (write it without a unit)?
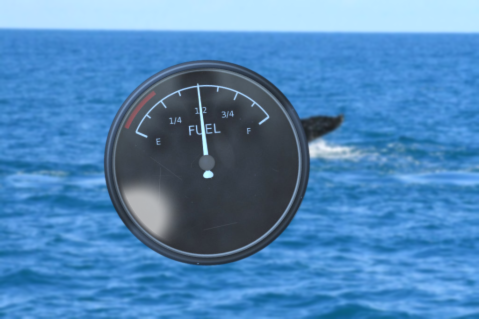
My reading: value=0.5
